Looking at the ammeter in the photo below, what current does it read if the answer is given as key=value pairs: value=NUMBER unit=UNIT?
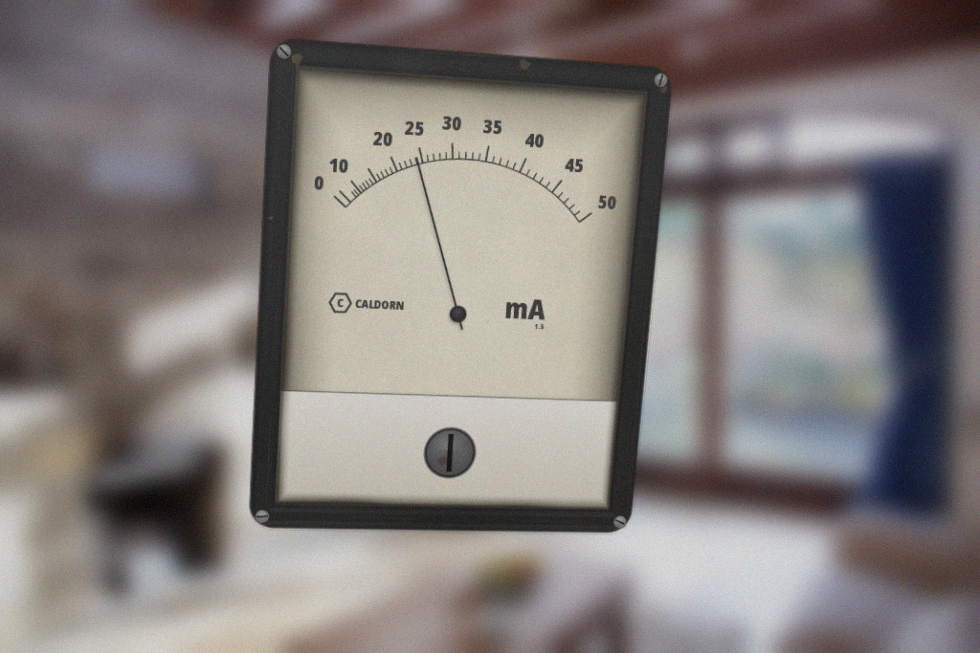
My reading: value=24 unit=mA
